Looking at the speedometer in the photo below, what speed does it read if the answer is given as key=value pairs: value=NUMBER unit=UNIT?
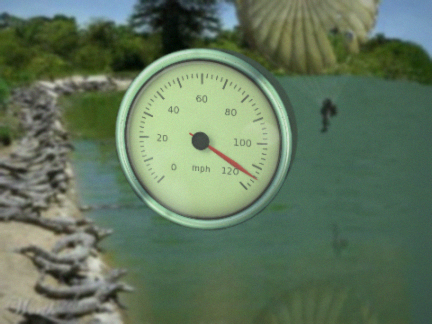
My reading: value=114 unit=mph
